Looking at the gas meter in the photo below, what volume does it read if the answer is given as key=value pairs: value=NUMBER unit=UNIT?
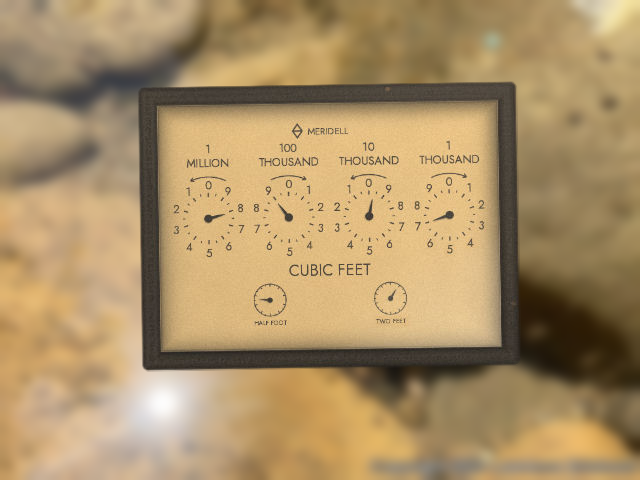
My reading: value=789700 unit=ft³
